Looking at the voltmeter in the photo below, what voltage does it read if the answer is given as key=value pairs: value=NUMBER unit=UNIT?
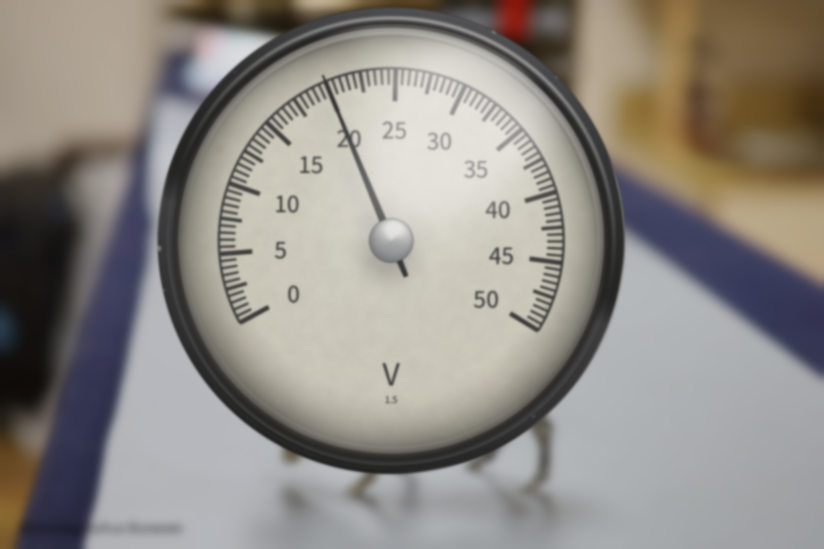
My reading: value=20 unit=V
